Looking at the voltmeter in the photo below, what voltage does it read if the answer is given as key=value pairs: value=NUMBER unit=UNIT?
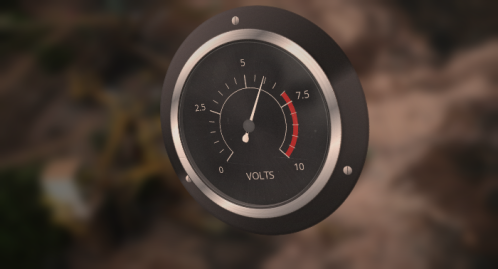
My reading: value=6 unit=V
